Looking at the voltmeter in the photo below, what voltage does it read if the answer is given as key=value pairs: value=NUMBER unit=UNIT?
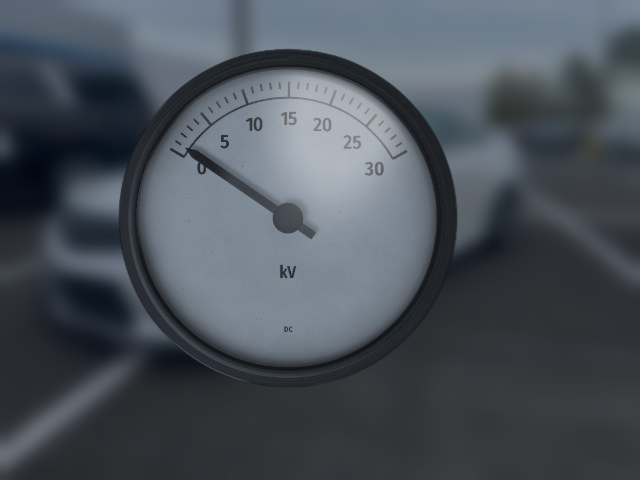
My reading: value=1 unit=kV
